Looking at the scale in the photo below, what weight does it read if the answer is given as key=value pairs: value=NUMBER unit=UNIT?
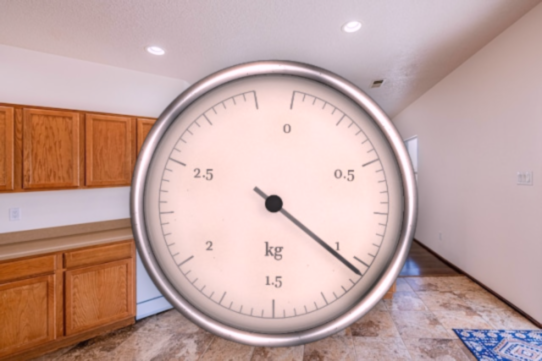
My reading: value=1.05 unit=kg
